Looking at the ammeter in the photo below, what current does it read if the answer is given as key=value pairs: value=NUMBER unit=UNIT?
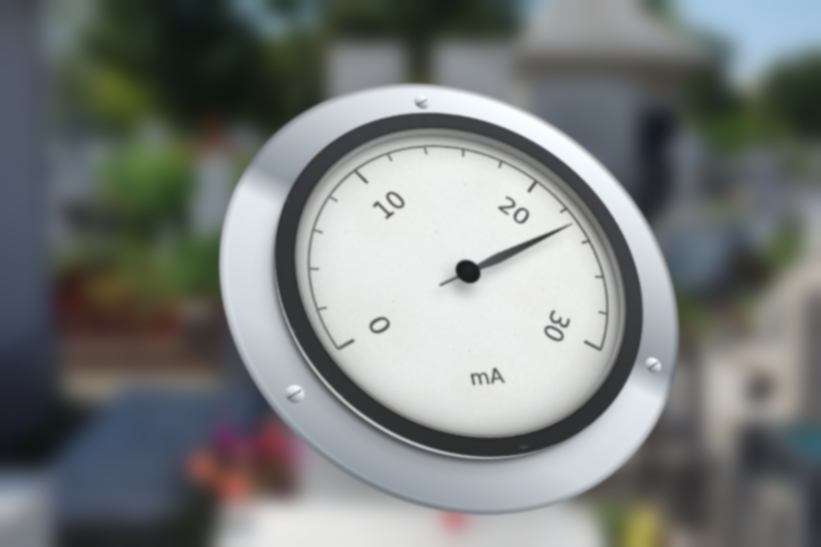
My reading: value=23 unit=mA
